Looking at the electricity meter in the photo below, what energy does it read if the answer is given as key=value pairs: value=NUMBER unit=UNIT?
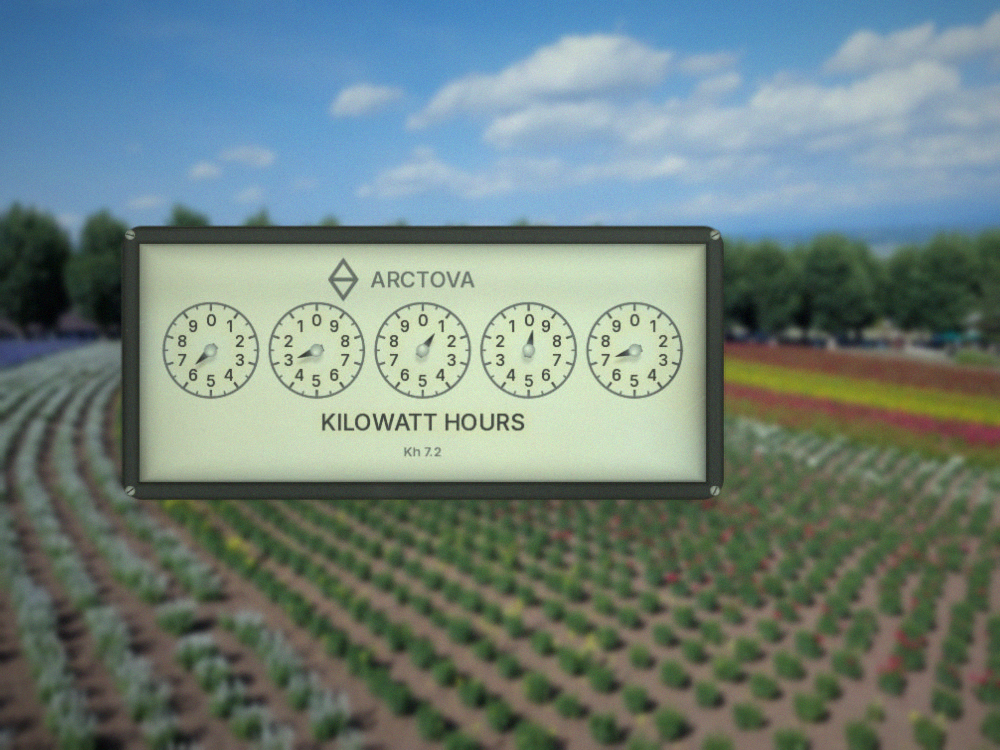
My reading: value=63097 unit=kWh
